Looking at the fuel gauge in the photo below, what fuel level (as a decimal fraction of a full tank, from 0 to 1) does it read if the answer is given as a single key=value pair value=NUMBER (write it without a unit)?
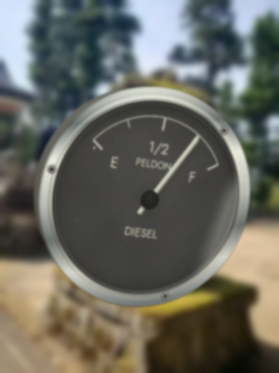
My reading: value=0.75
